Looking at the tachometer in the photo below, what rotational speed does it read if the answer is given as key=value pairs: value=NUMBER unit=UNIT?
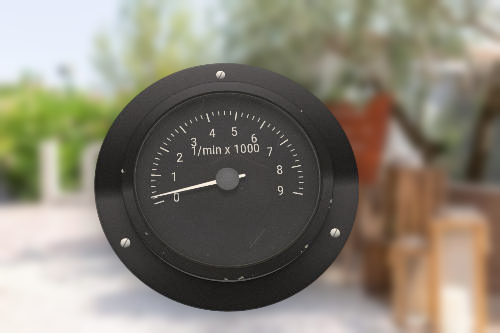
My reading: value=200 unit=rpm
